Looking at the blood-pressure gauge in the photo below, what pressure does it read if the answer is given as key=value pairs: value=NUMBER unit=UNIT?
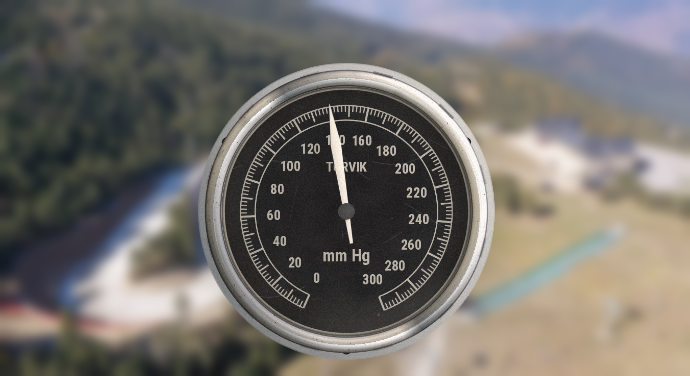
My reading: value=140 unit=mmHg
